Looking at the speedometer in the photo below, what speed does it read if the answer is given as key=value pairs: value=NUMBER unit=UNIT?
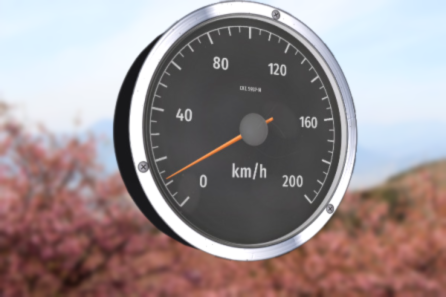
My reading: value=12.5 unit=km/h
